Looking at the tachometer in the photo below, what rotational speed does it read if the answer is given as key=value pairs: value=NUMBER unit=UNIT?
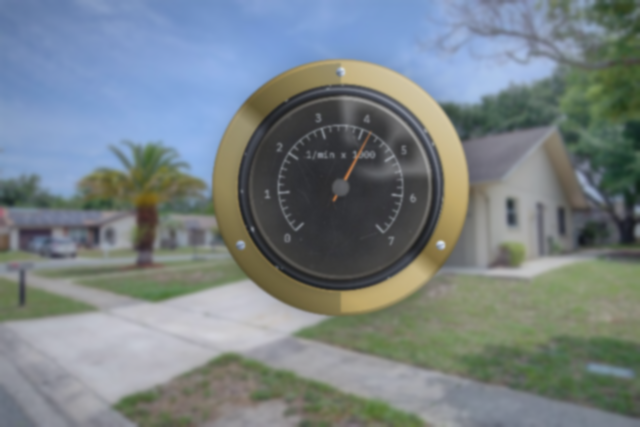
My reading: value=4200 unit=rpm
